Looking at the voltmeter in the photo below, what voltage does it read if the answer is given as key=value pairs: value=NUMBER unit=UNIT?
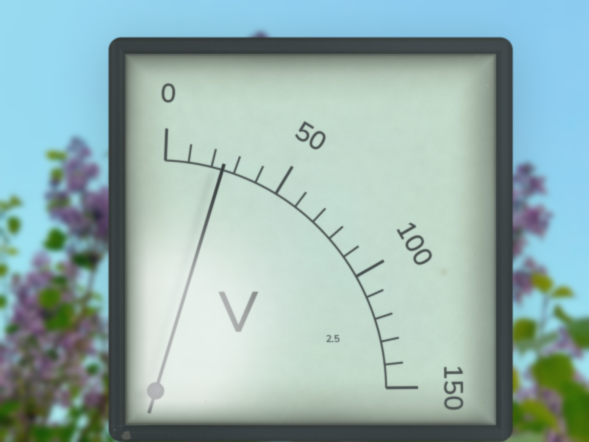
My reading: value=25 unit=V
